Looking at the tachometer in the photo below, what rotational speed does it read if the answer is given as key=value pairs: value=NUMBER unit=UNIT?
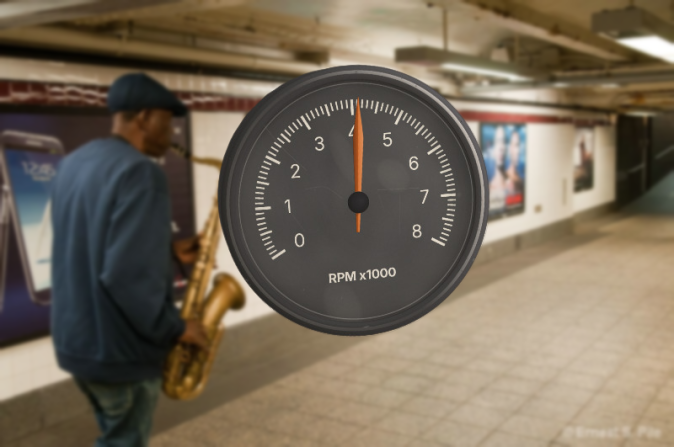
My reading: value=4100 unit=rpm
